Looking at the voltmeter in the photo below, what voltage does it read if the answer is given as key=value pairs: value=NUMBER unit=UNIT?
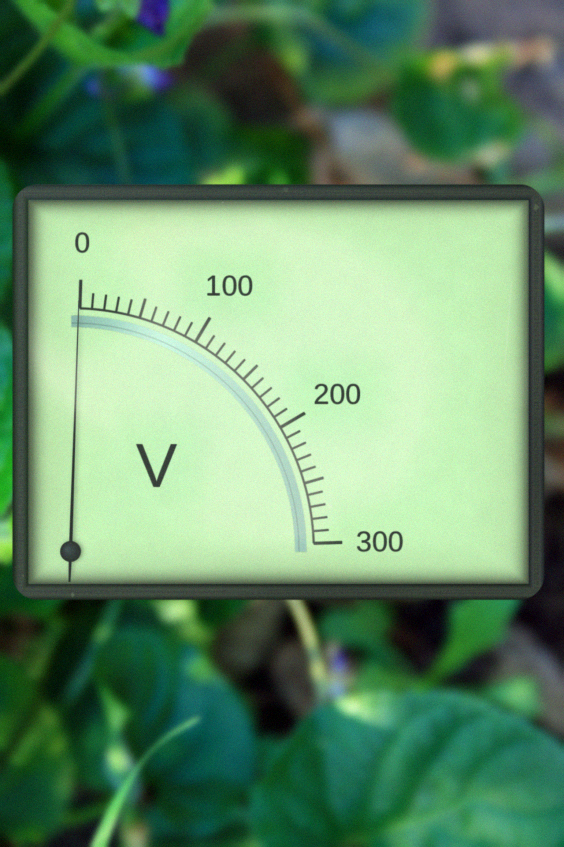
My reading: value=0 unit=V
